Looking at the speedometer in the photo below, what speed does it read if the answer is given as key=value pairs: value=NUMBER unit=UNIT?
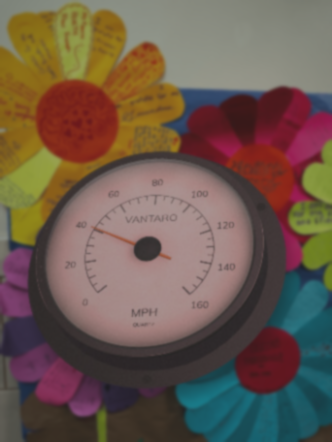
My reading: value=40 unit=mph
